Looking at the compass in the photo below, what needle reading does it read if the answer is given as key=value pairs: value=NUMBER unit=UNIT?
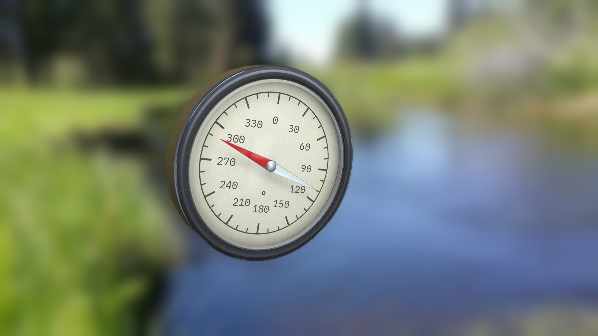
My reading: value=290 unit=°
